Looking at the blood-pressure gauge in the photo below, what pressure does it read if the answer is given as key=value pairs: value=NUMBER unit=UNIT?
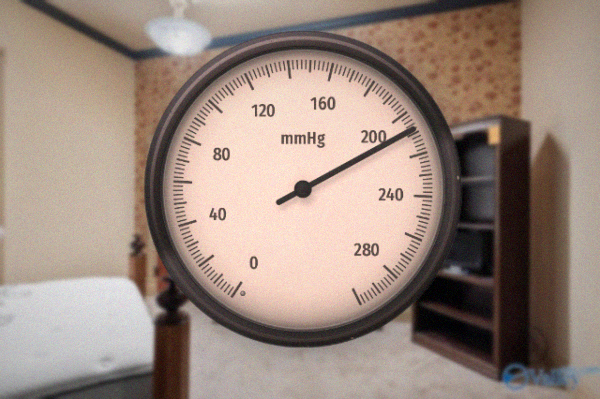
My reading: value=208 unit=mmHg
